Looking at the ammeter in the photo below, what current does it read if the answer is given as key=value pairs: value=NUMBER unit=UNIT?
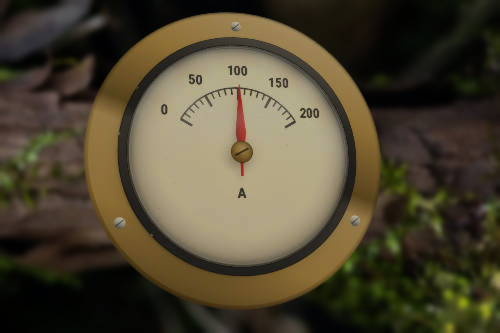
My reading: value=100 unit=A
